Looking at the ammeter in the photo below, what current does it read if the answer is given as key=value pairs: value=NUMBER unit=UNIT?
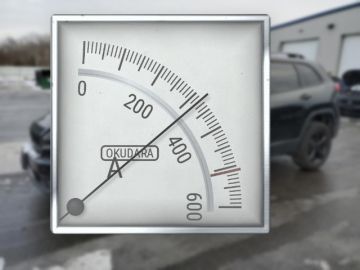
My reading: value=320 unit=A
